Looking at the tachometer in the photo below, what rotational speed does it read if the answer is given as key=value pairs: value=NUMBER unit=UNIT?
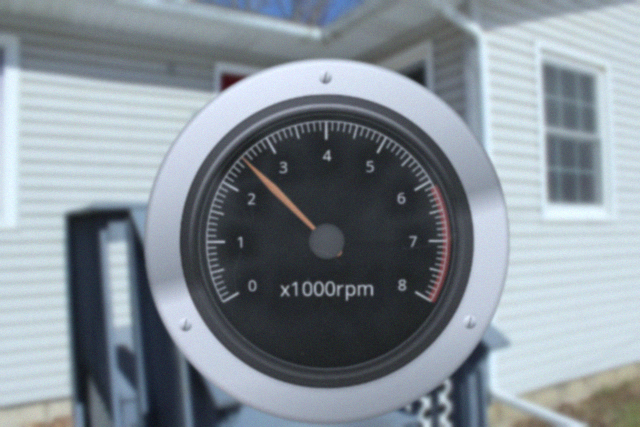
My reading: value=2500 unit=rpm
